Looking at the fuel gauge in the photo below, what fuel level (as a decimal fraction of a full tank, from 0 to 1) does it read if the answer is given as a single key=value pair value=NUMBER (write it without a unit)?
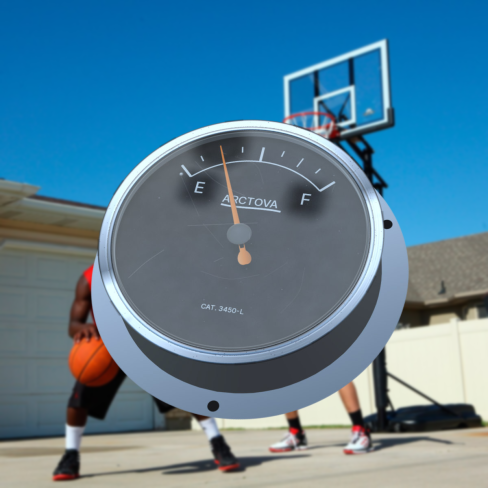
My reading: value=0.25
